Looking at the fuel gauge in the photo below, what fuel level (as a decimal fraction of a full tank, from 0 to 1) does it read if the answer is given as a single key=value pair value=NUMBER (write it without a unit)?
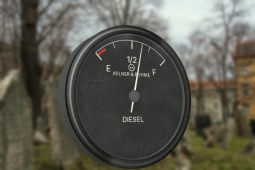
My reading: value=0.625
